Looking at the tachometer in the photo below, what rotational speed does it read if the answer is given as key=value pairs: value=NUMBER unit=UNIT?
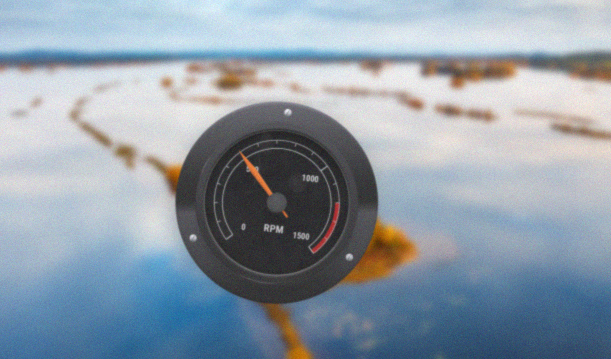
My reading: value=500 unit=rpm
